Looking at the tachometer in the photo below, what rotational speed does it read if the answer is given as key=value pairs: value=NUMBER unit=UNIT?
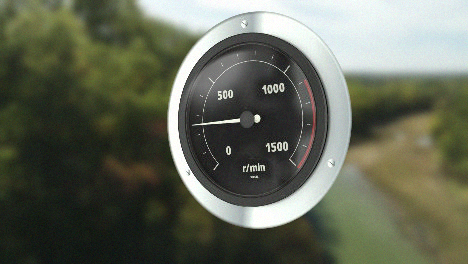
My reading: value=250 unit=rpm
